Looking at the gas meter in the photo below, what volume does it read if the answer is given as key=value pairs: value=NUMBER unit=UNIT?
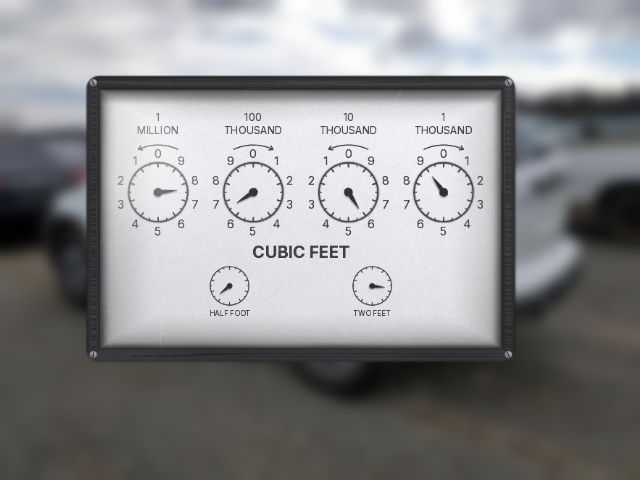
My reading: value=765900 unit=ft³
